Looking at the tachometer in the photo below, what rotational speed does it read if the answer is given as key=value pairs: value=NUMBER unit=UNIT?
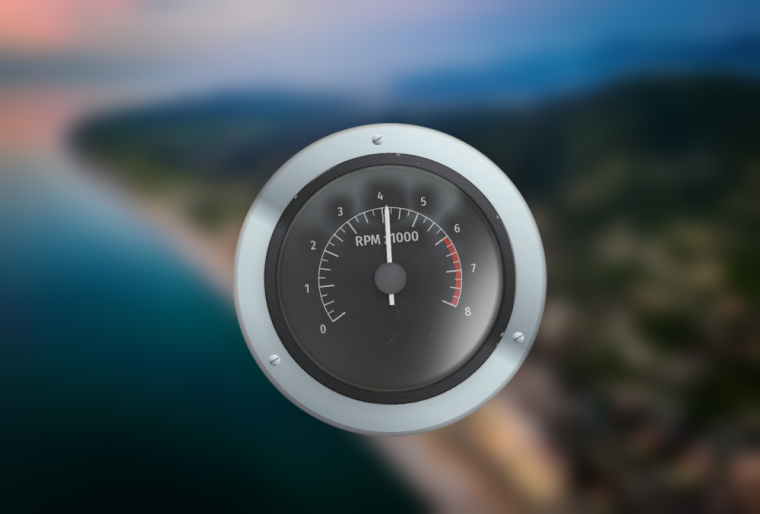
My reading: value=4125 unit=rpm
